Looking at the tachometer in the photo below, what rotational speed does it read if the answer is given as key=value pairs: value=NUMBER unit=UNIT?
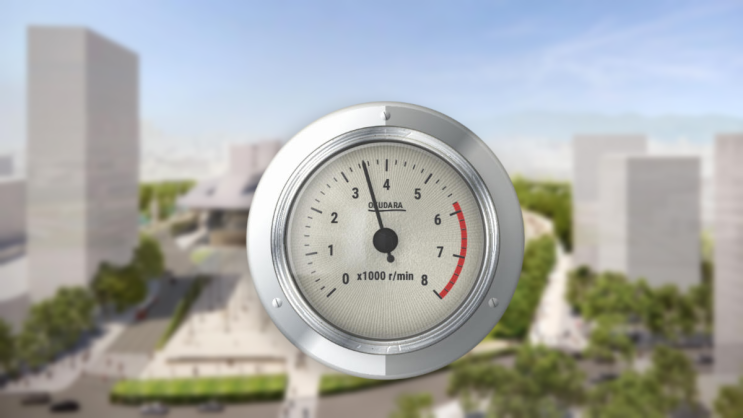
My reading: value=3500 unit=rpm
